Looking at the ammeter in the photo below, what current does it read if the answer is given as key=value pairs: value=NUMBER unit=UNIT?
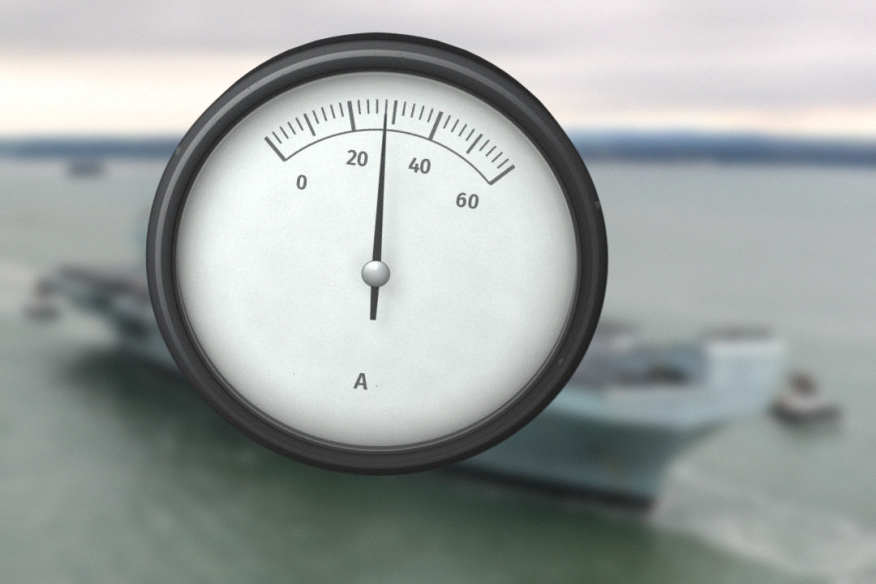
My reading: value=28 unit=A
